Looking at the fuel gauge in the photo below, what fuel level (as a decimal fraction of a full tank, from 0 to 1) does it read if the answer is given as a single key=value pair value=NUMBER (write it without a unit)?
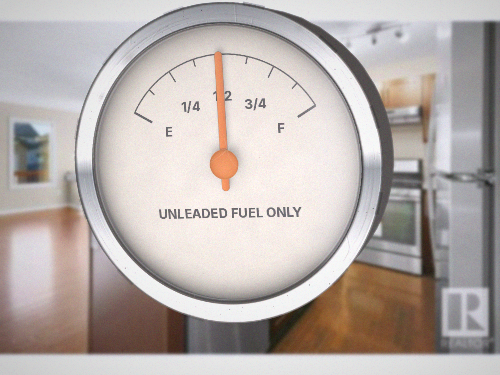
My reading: value=0.5
